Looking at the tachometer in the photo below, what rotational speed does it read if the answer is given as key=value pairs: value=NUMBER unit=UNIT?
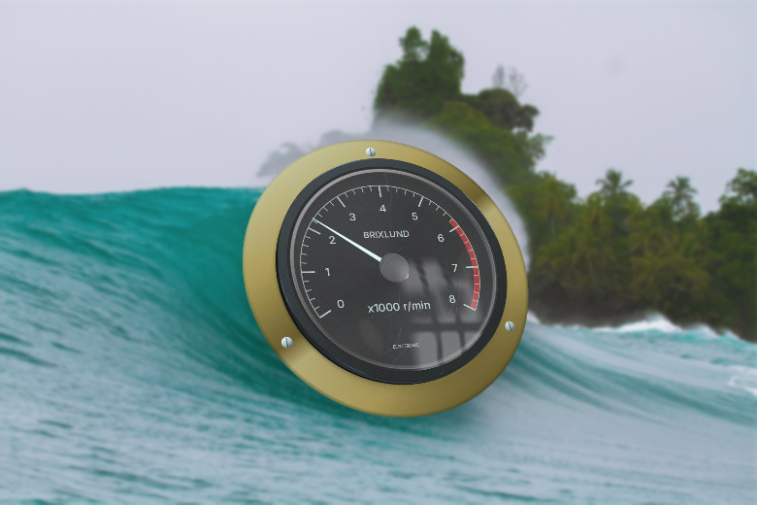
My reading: value=2200 unit=rpm
